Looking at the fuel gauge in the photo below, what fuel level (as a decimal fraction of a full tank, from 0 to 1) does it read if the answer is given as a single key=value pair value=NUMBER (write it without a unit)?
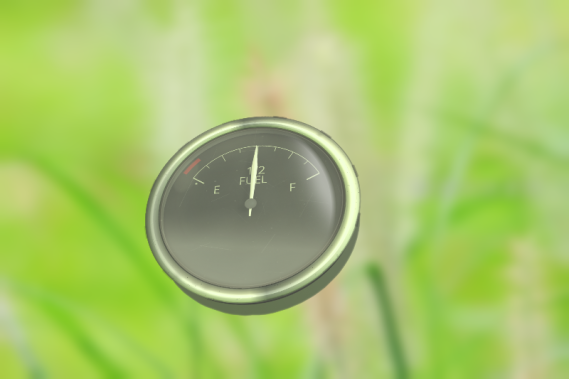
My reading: value=0.5
